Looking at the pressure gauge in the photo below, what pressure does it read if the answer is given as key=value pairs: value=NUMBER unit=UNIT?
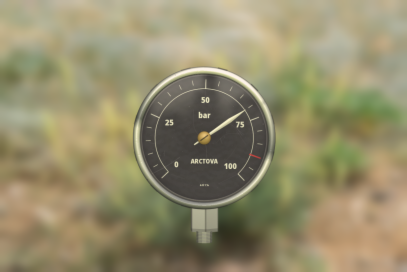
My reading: value=70 unit=bar
